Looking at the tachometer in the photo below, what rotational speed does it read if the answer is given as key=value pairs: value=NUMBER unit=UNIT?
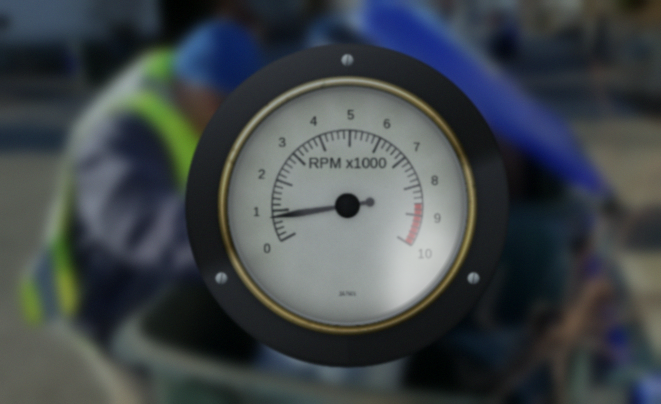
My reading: value=800 unit=rpm
